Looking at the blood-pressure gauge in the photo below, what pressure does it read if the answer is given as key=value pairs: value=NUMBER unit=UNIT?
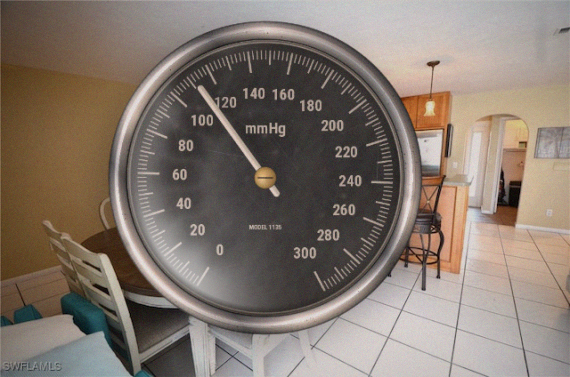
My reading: value=112 unit=mmHg
